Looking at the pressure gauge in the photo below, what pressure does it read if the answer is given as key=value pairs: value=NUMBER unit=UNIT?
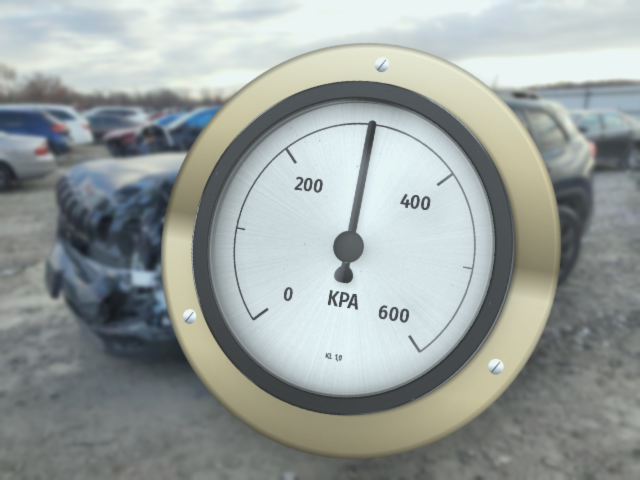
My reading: value=300 unit=kPa
